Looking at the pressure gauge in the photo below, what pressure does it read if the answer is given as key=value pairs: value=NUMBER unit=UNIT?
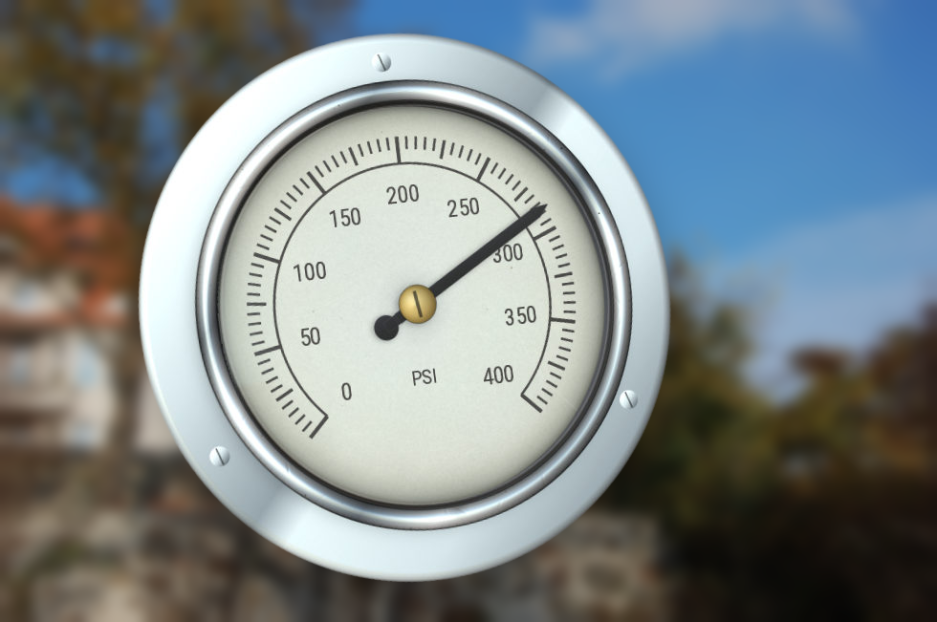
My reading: value=287.5 unit=psi
